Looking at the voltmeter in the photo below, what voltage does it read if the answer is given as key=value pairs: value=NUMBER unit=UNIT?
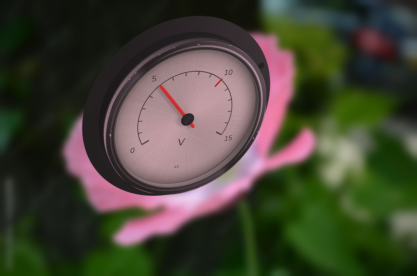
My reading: value=5 unit=V
